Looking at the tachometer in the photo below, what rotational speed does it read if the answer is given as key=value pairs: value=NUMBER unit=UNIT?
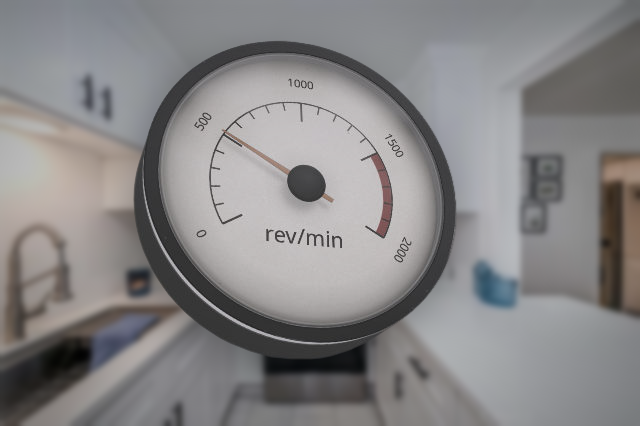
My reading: value=500 unit=rpm
